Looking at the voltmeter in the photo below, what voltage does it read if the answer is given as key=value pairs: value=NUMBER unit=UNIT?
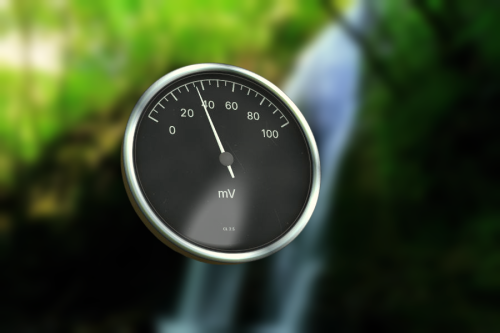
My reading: value=35 unit=mV
